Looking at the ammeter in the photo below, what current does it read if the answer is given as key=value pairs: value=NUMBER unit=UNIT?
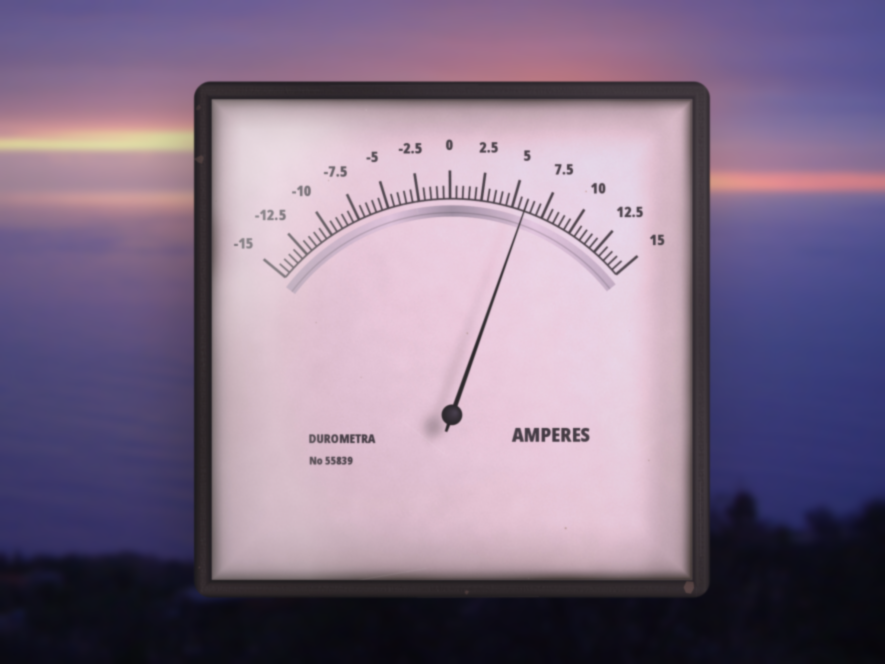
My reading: value=6 unit=A
